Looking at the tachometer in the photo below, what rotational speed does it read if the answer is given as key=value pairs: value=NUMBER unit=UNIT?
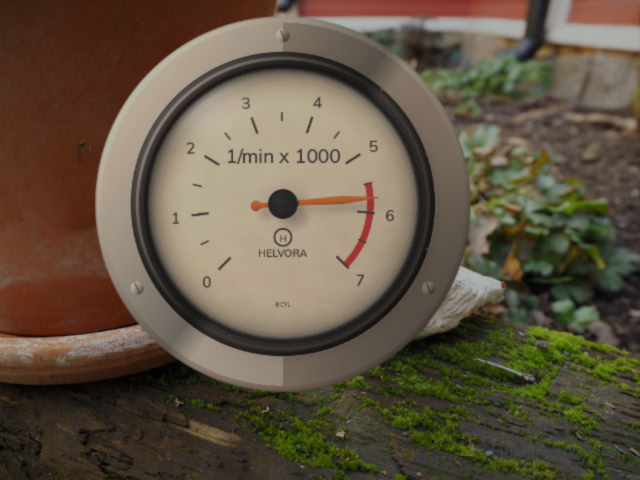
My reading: value=5750 unit=rpm
